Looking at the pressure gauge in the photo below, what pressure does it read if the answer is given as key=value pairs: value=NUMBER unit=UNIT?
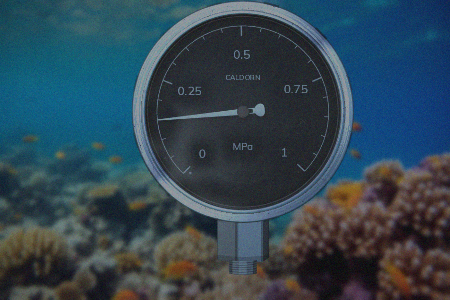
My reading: value=0.15 unit=MPa
